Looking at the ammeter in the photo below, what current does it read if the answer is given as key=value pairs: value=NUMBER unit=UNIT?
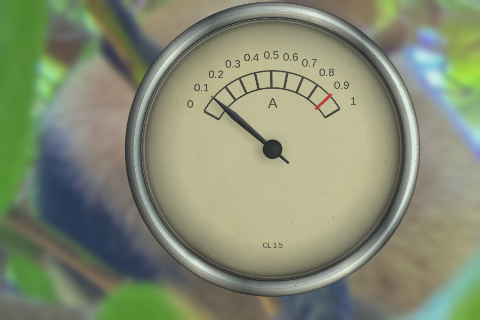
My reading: value=0.1 unit=A
